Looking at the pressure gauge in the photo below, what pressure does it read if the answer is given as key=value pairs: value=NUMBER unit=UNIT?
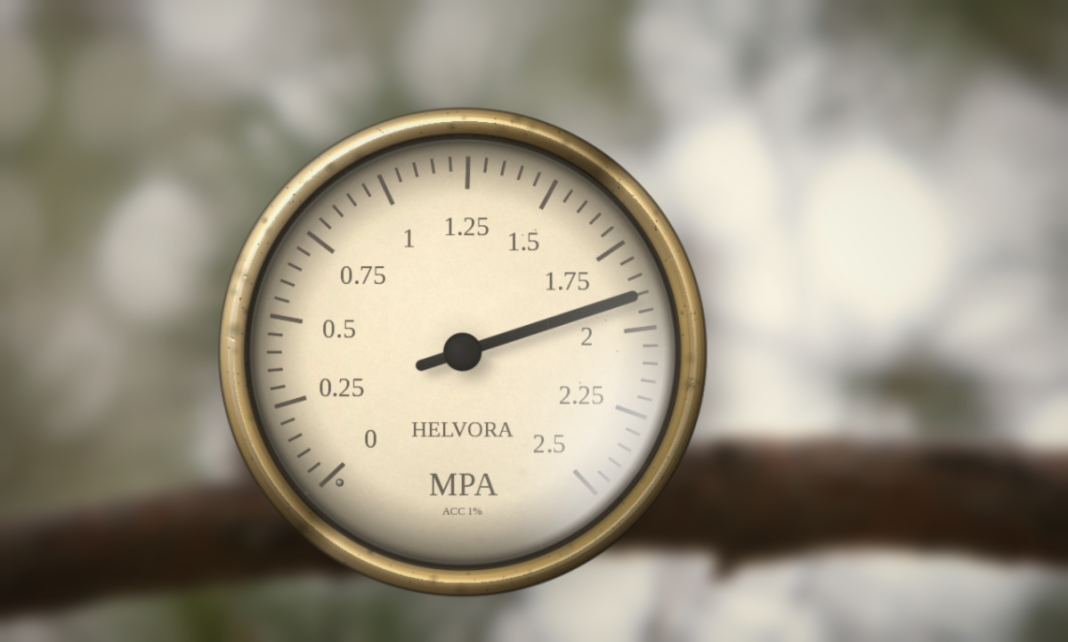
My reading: value=1.9 unit=MPa
